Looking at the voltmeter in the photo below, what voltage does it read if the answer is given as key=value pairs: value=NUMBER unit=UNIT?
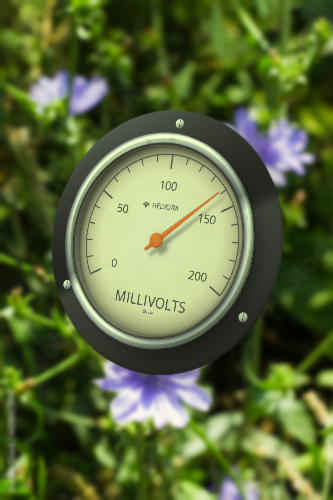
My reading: value=140 unit=mV
